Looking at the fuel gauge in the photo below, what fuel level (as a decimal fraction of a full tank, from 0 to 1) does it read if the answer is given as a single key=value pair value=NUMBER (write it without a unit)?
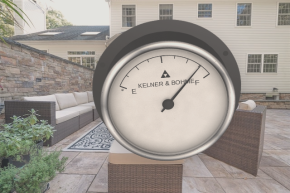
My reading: value=0.875
